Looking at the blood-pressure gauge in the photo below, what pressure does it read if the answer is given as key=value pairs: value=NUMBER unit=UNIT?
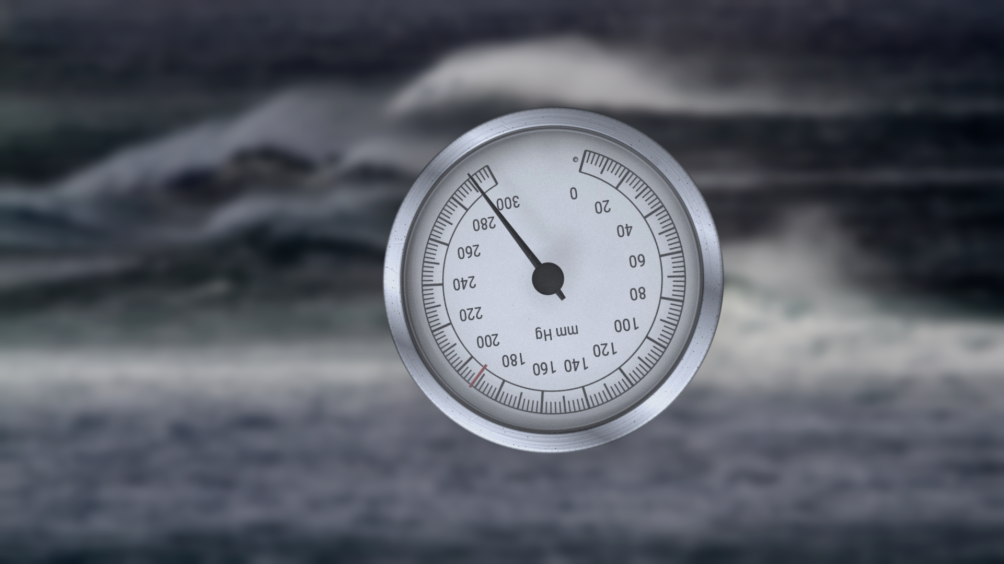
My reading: value=292 unit=mmHg
